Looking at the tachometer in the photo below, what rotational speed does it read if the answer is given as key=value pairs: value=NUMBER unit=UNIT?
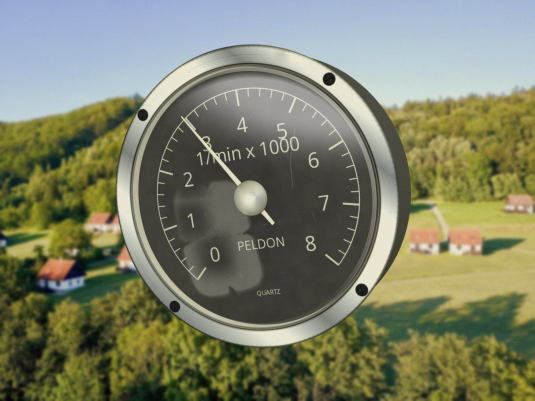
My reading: value=3000 unit=rpm
